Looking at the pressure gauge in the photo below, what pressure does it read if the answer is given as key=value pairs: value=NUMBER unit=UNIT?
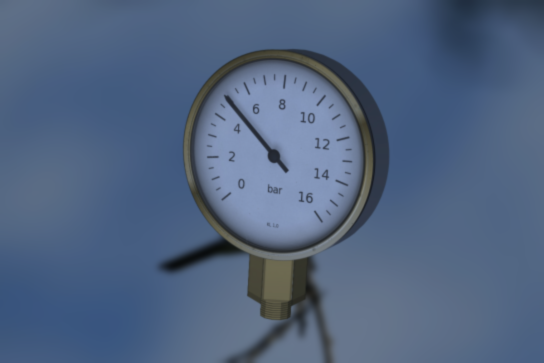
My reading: value=5 unit=bar
